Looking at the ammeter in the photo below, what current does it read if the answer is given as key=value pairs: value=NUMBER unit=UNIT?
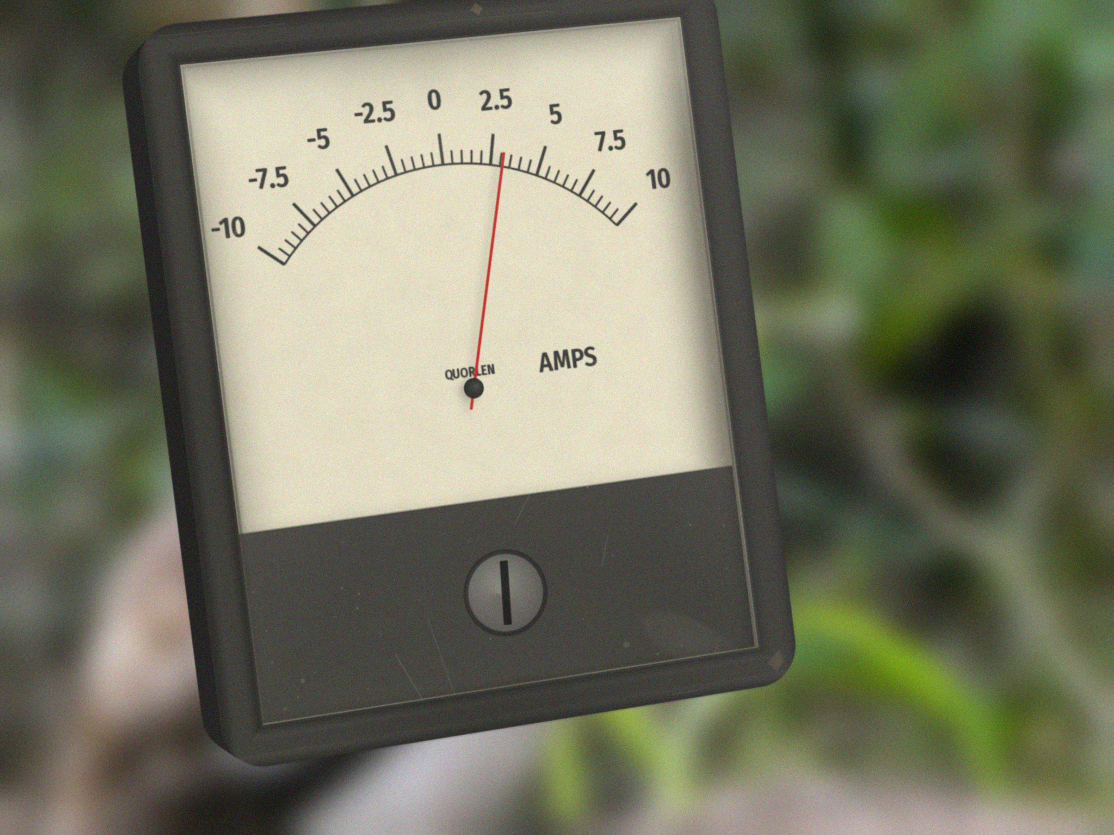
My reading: value=3 unit=A
